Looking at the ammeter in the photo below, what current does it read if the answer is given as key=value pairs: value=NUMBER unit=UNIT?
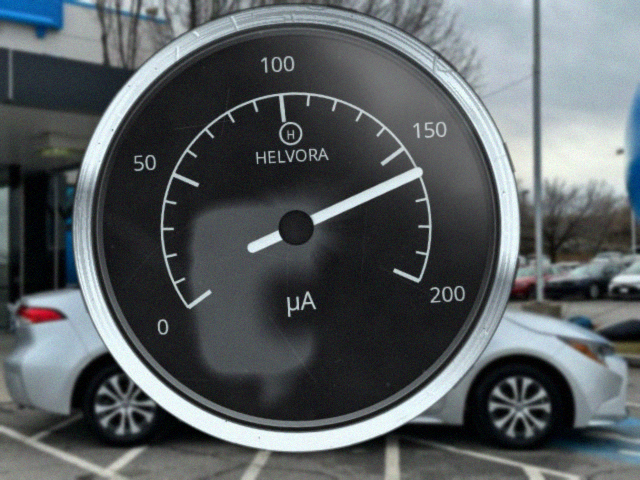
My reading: value=160 unit=µA
